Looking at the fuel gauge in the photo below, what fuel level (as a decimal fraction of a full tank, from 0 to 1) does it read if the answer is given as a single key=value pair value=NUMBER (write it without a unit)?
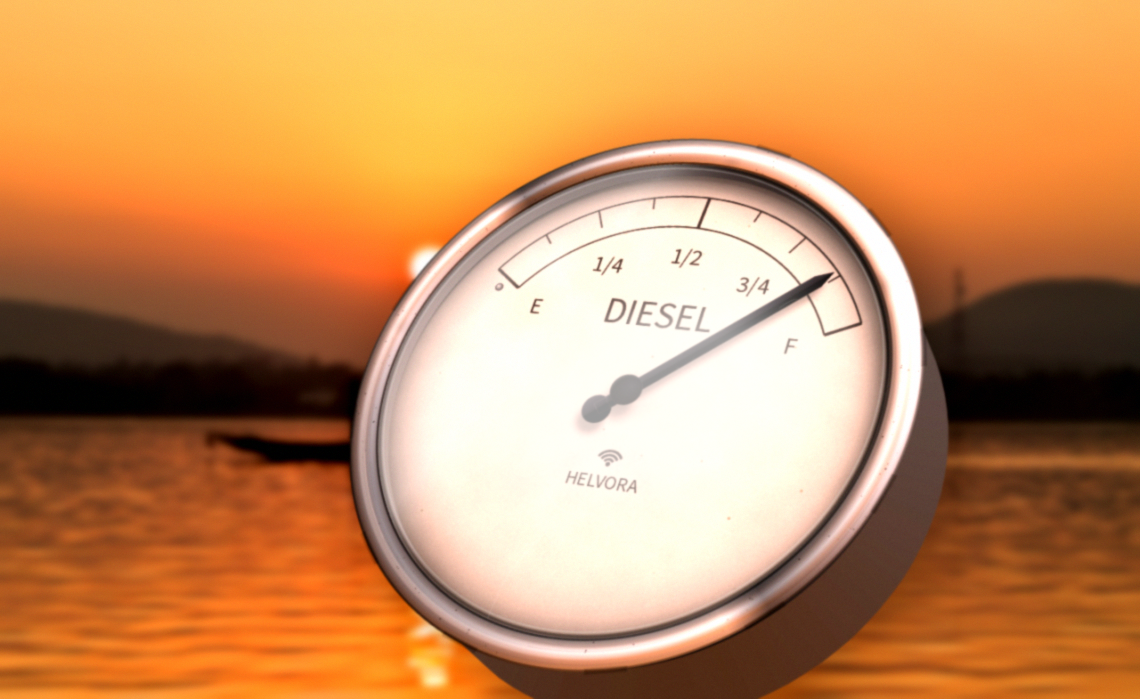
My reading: value=0.875
